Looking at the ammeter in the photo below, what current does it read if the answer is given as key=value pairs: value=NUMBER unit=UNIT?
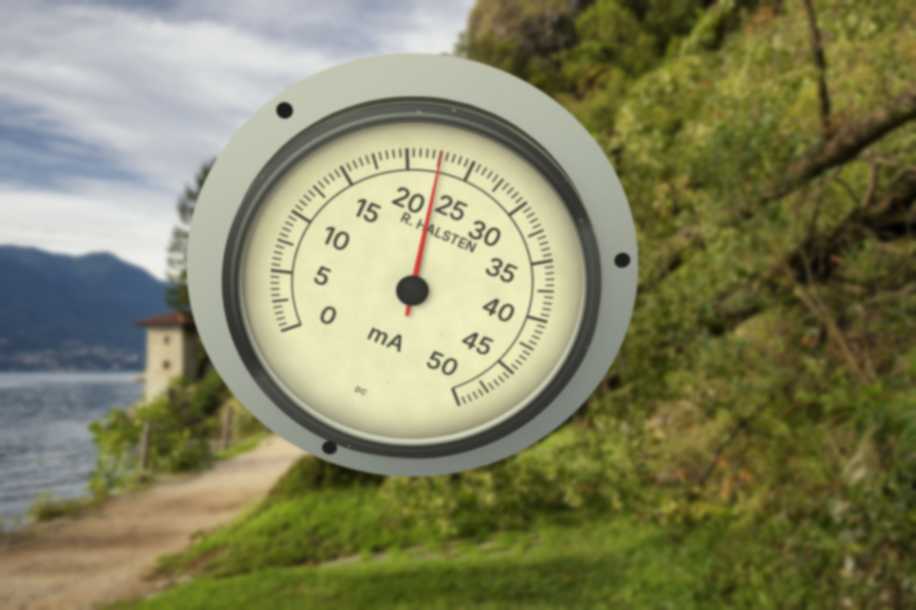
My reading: value=22.5 unit=mA
